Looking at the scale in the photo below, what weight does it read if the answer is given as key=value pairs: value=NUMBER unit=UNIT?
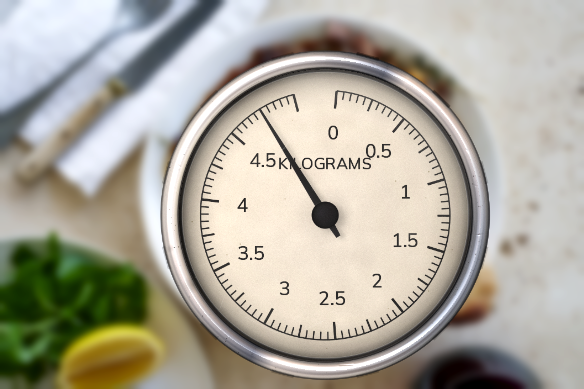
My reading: value=4.75 unit=kg
